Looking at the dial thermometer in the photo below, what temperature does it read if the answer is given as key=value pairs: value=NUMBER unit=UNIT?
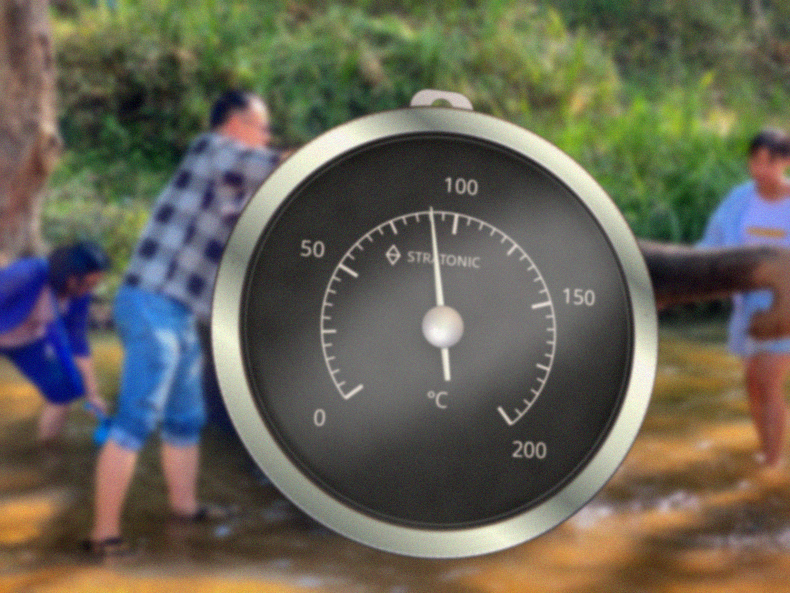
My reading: value=90 unit=°C
